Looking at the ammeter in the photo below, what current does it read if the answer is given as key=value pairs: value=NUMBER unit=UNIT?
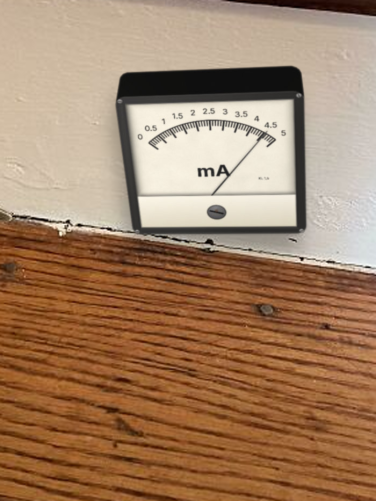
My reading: value=4.5 unit=mA
